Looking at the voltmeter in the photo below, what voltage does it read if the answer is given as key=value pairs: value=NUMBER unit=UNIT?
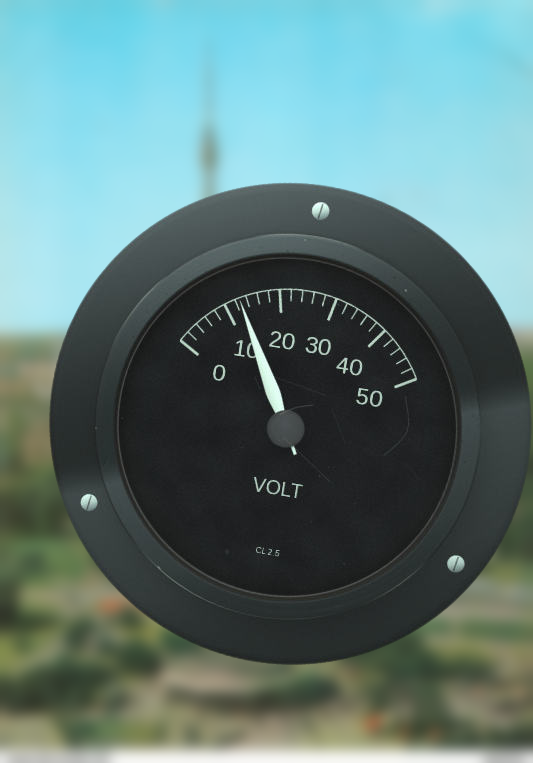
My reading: value=13 unit=V
